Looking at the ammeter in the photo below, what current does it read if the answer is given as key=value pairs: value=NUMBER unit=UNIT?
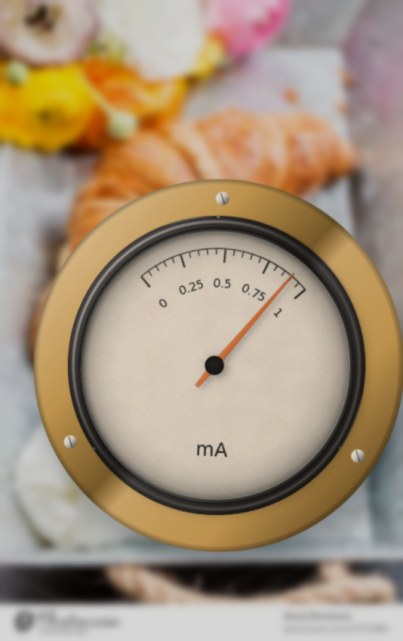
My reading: value=0.9 unit=mA
